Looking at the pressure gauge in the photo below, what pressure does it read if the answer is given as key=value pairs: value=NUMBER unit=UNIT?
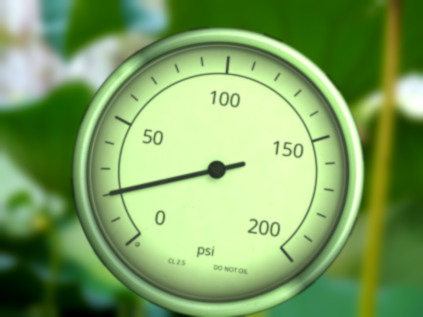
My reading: value=20 unit=psi
